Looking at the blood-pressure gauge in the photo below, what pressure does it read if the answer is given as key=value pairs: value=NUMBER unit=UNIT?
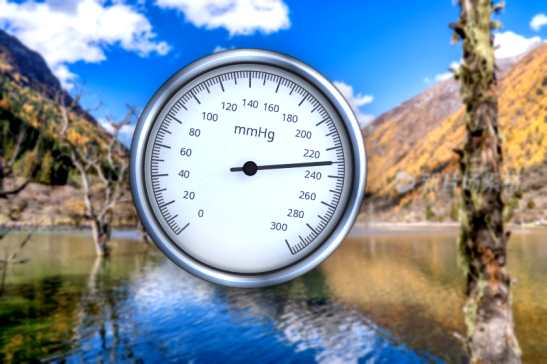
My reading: value=230 unit=mmHg
